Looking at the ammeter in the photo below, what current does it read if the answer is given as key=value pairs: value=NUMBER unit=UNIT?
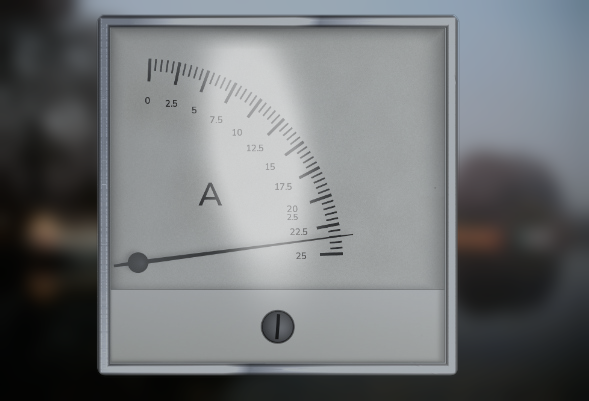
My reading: value=23.5 unit=A
